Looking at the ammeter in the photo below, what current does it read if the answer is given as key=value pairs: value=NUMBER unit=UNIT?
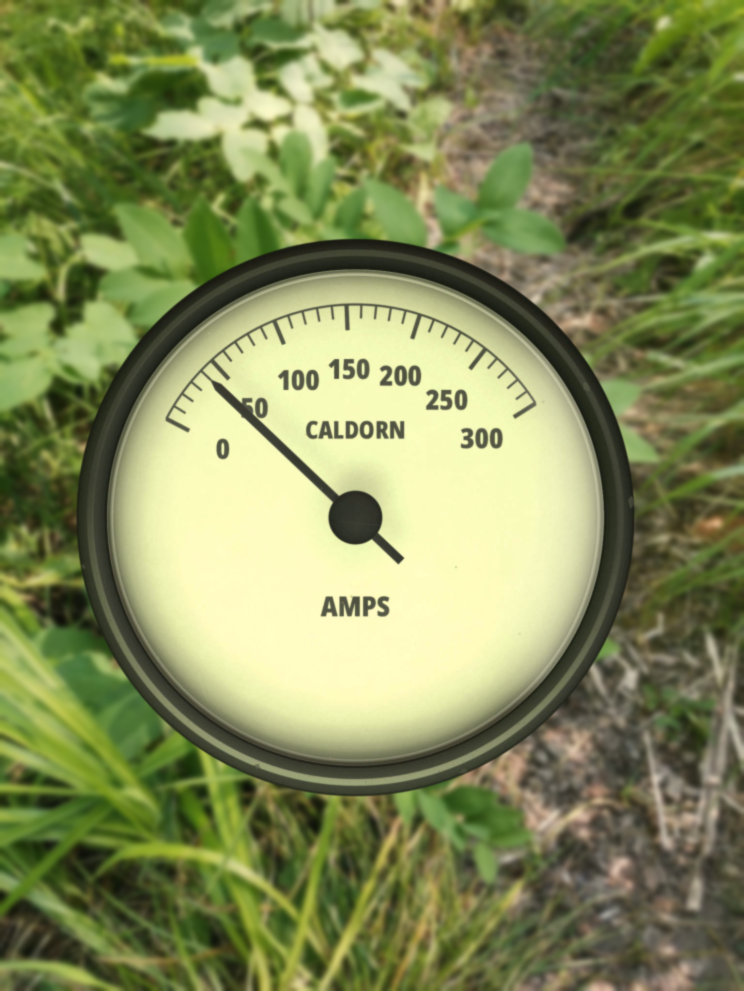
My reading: value=40 unit=A
